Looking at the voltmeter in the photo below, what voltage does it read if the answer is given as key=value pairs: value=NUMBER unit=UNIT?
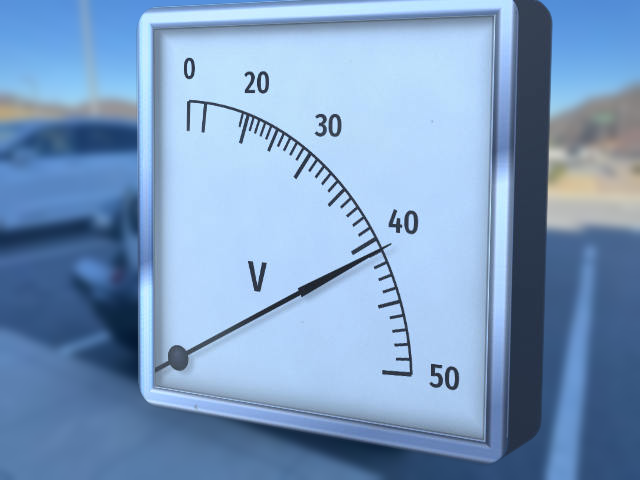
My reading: value=41 unit=V
